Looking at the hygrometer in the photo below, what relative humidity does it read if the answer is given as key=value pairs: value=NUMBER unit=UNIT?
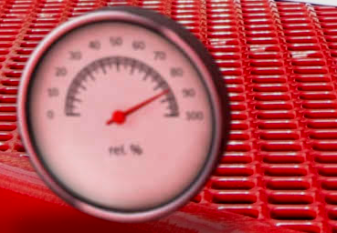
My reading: value=85 unit=%
